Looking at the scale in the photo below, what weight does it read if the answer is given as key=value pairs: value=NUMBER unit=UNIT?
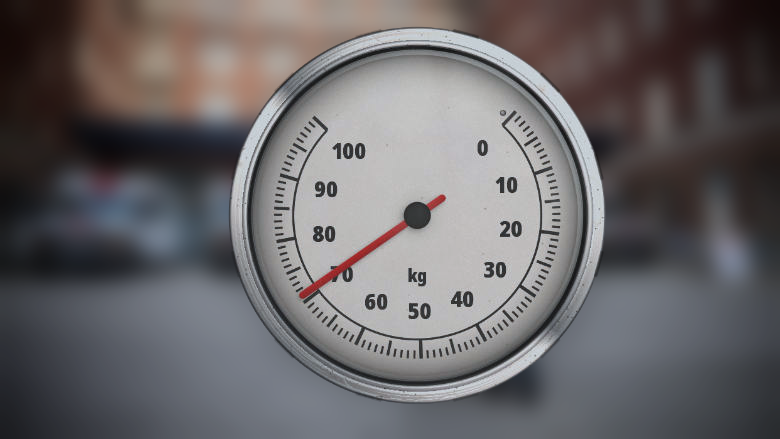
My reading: value=71 unit=kg
